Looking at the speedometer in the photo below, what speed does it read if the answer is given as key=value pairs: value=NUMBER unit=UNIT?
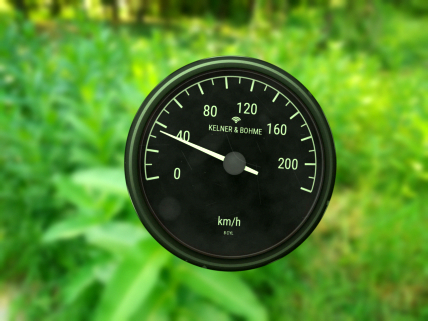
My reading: value=35 unit=km/h
